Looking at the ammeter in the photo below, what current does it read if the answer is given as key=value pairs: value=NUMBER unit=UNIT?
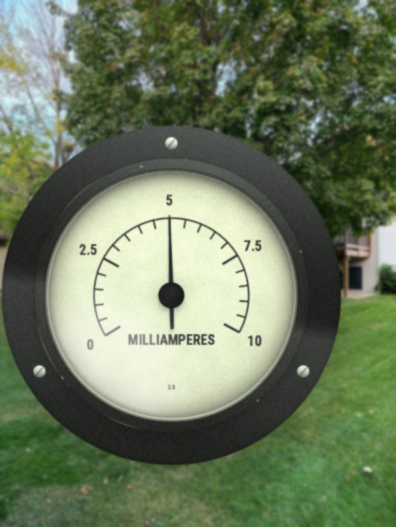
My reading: value=5 unit=mA
